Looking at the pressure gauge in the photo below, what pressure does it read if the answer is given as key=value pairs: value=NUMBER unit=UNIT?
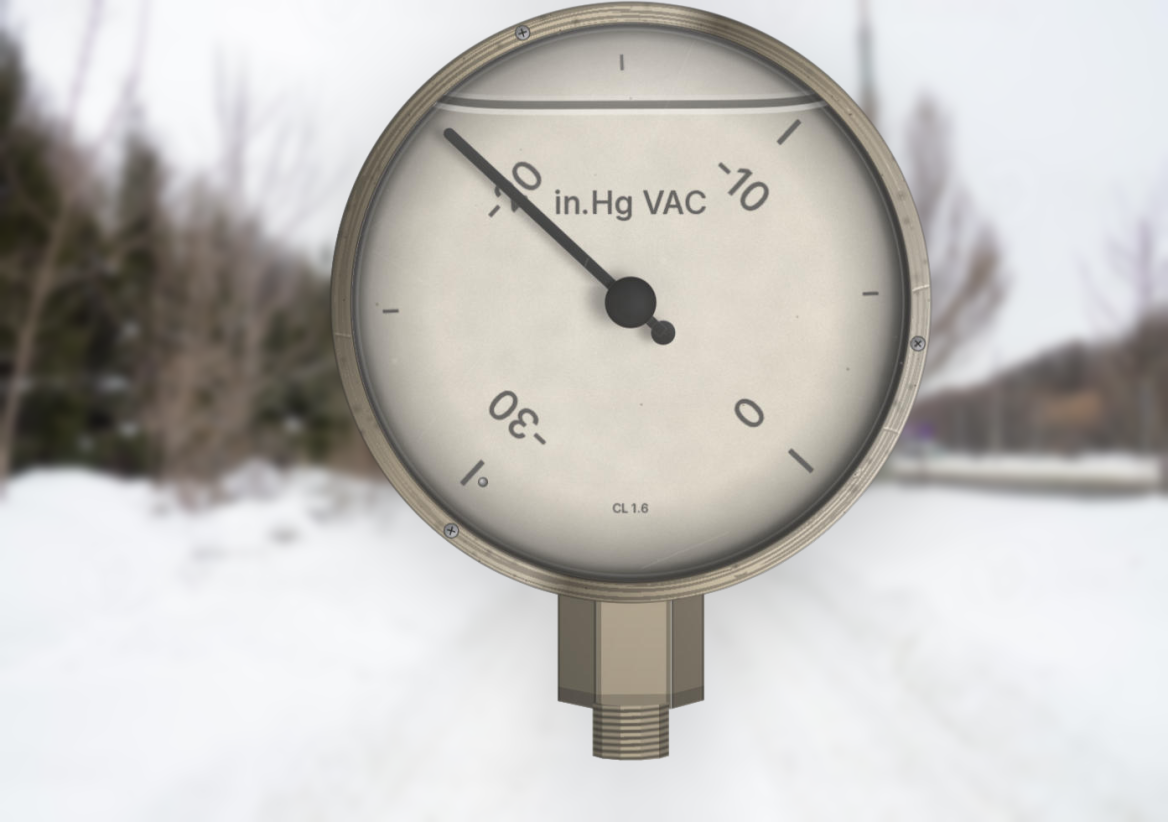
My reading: value=-20 unit=inHg
